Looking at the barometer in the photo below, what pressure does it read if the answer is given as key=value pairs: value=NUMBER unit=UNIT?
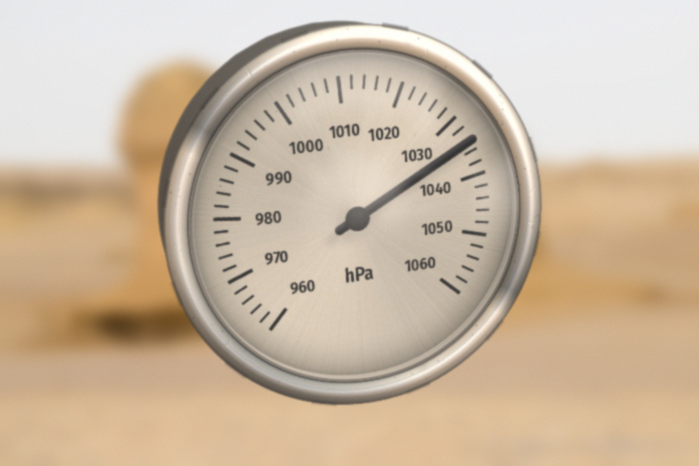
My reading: value=1034 unit=hPa
